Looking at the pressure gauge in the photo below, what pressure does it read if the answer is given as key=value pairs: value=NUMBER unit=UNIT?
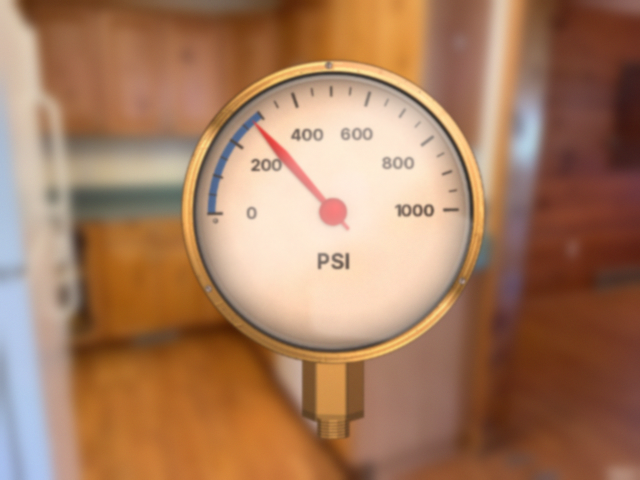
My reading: value=275 unit=psi
